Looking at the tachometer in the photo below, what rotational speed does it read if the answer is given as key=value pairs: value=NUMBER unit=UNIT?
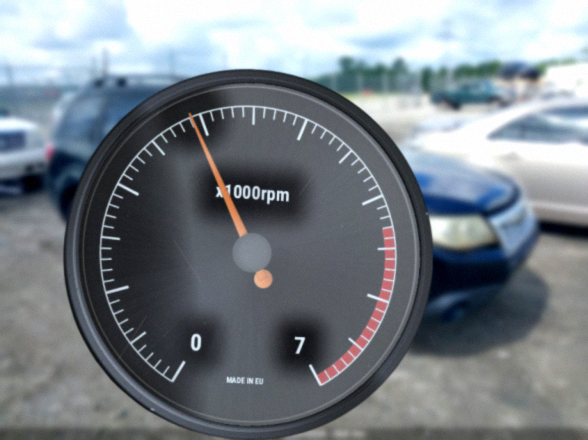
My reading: value=2900 unit=rpm
